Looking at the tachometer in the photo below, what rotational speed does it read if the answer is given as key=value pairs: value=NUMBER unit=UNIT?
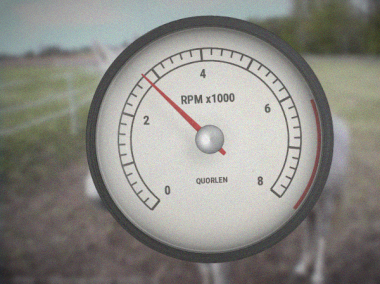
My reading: value=2800 unit=rpm
